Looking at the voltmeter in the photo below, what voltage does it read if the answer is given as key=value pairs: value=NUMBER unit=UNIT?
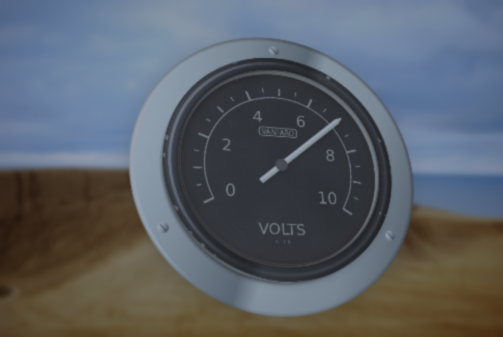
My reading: value=7 unit=V
